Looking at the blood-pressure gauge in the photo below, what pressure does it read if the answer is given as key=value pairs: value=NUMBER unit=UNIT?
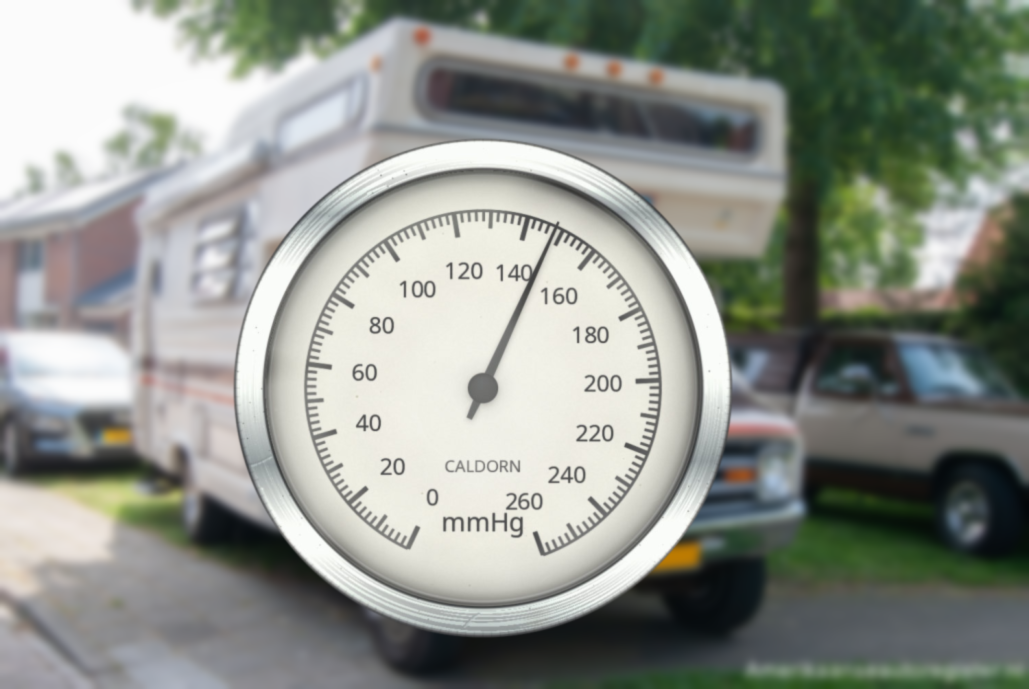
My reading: value=148 unit=mmHg
